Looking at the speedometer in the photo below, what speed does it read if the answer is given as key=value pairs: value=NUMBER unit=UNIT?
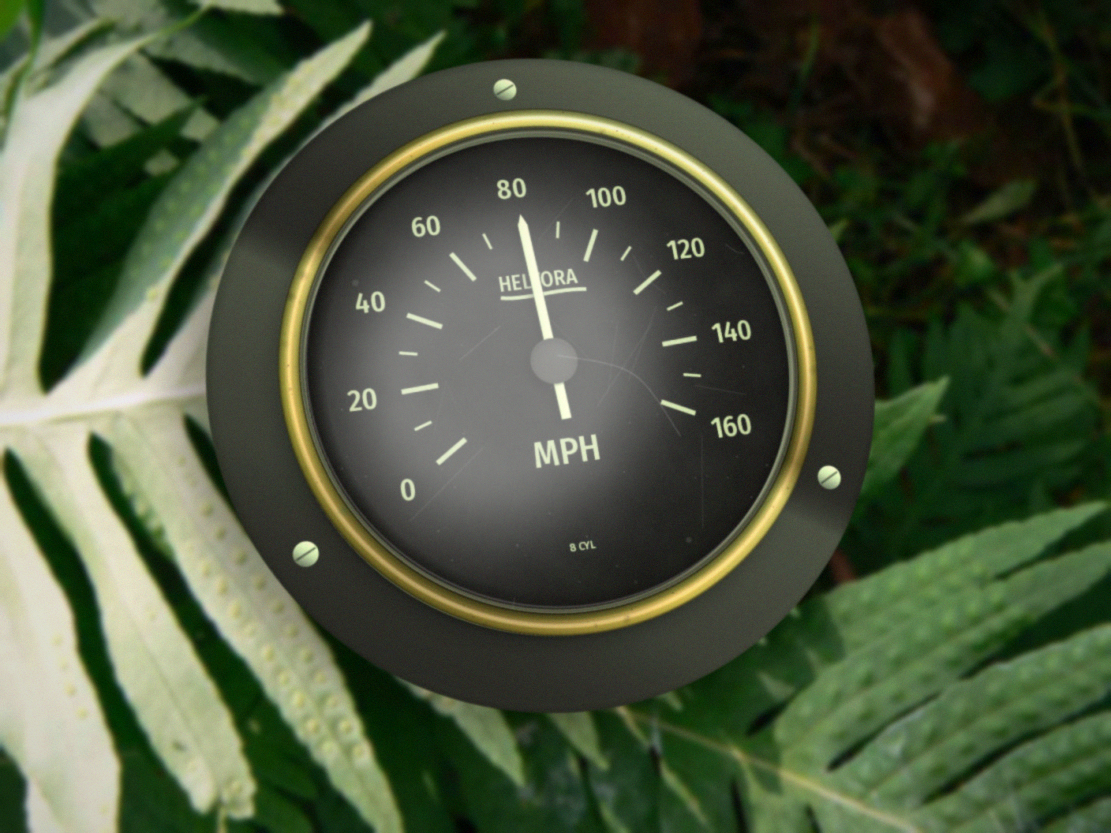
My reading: value=80 unit=mph
